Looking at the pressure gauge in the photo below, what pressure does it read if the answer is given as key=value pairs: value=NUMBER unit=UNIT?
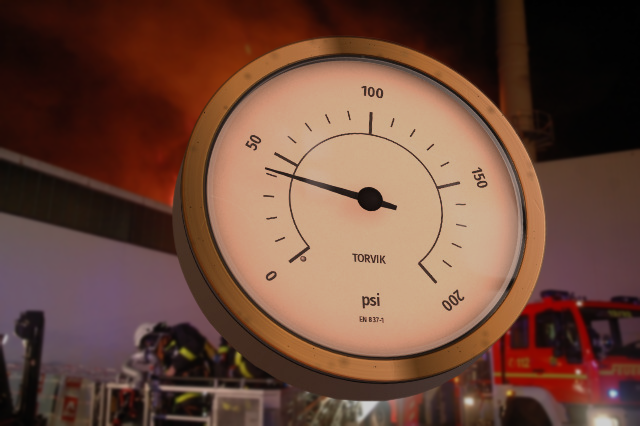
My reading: value=40 unit=psi
